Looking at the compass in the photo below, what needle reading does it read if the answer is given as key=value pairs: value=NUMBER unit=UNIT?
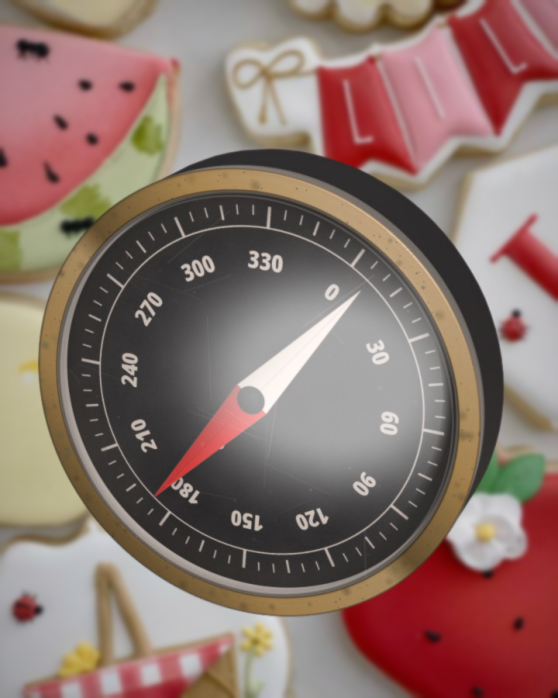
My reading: value=187.5 unit=°
